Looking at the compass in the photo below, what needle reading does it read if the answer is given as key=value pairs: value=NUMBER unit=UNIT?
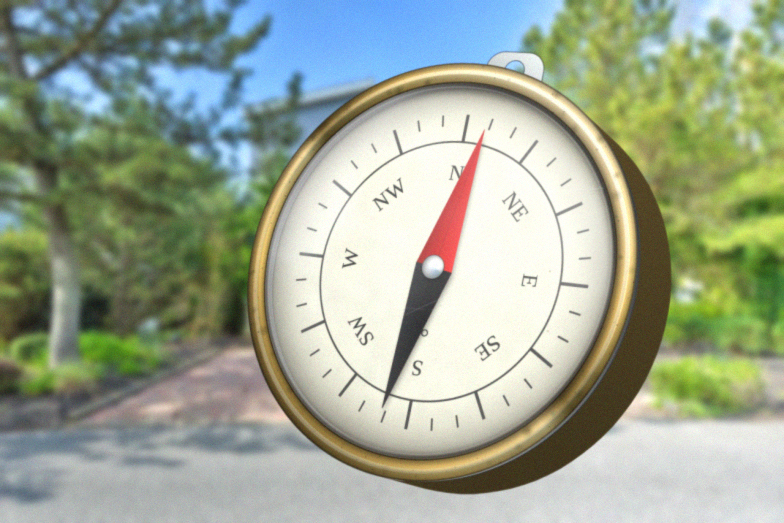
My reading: value=10 unit=°
